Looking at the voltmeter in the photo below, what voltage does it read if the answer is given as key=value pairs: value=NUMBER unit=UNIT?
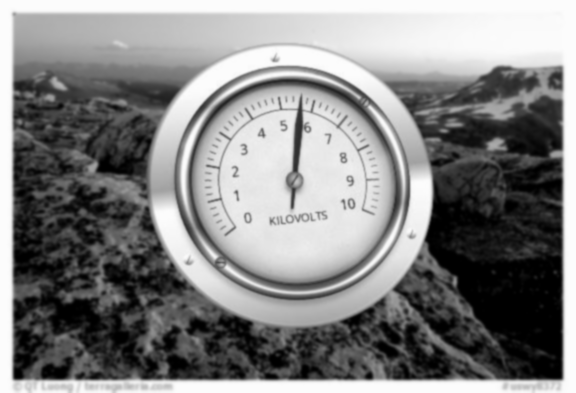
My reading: value=5.6 unit=kV
